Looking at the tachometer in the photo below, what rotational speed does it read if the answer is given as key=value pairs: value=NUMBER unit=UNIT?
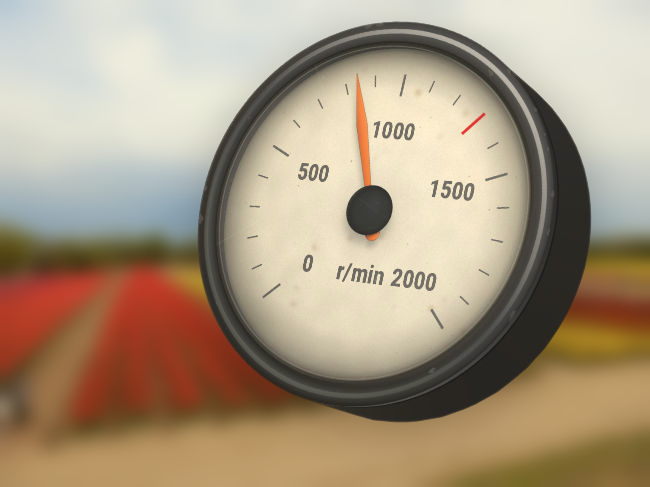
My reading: value=850 unit=rpm
